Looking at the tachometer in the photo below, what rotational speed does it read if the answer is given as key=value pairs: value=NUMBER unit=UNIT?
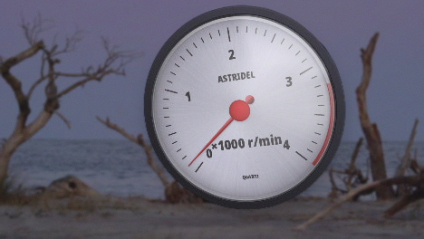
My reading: value=100 unit=rpm
